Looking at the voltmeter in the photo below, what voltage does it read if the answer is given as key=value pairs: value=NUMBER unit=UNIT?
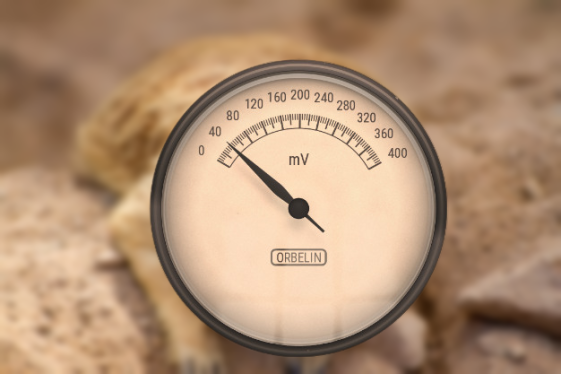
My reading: value=40 unit=mV
